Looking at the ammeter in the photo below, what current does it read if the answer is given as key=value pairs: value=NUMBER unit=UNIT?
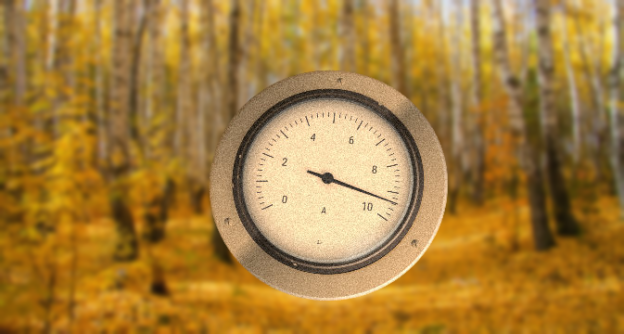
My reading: value=9.4 unit=A
